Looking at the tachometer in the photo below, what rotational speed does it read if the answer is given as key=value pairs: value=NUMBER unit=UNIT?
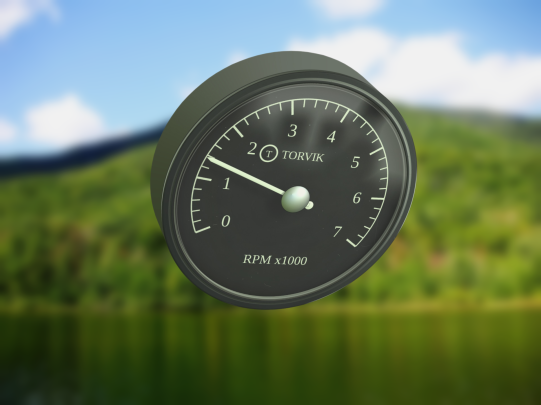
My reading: value=1400 unit=rpm
